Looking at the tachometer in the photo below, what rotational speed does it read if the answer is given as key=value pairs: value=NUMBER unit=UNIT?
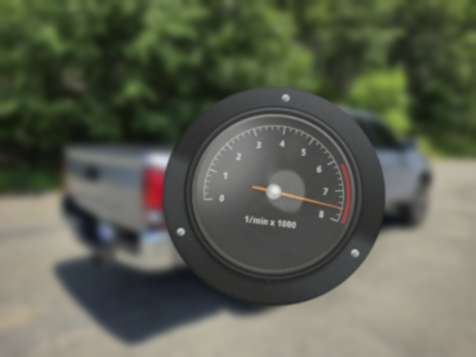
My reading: value=7600 unit=rpm
